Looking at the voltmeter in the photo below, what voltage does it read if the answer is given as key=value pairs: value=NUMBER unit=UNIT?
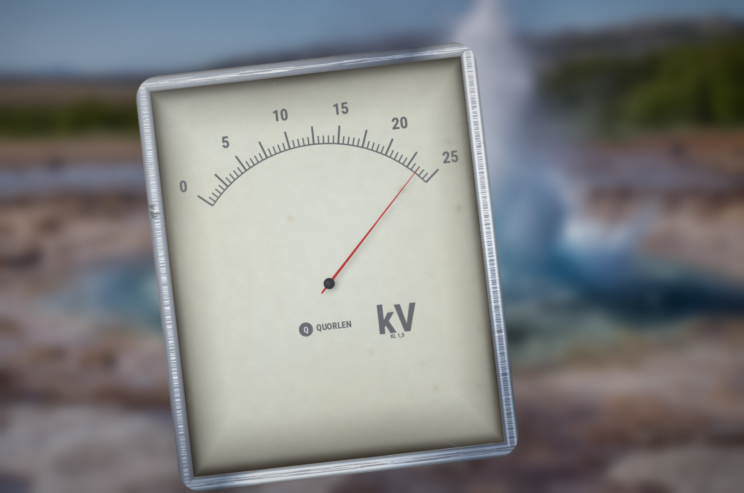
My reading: value=23.5 unit=kV
